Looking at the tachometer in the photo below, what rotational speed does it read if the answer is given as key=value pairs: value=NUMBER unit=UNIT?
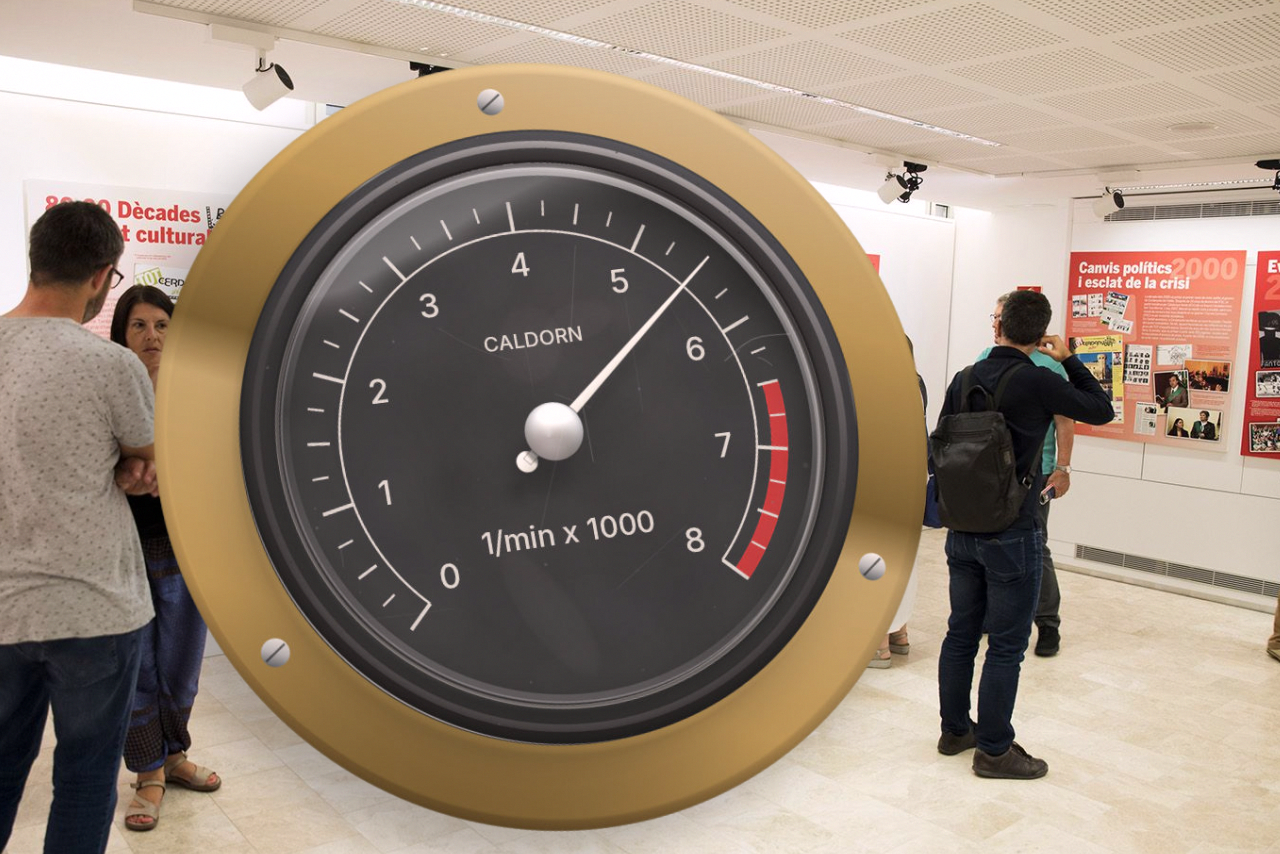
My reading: value=5500 unit=rpm
